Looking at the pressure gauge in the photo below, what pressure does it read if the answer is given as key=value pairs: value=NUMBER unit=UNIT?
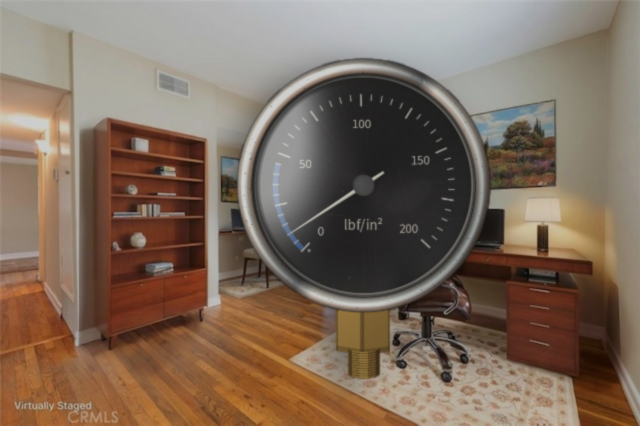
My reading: value=10 unit=psi
